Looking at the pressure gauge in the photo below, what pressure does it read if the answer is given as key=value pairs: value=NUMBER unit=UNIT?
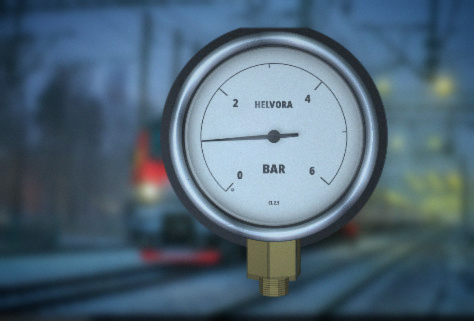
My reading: value=1 unit=bar
